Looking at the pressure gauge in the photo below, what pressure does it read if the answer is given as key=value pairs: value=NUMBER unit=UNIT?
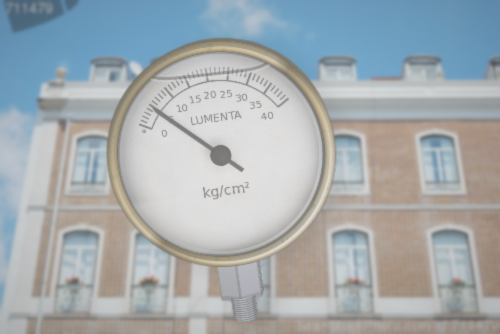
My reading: value=5 unit=kg/cm²
